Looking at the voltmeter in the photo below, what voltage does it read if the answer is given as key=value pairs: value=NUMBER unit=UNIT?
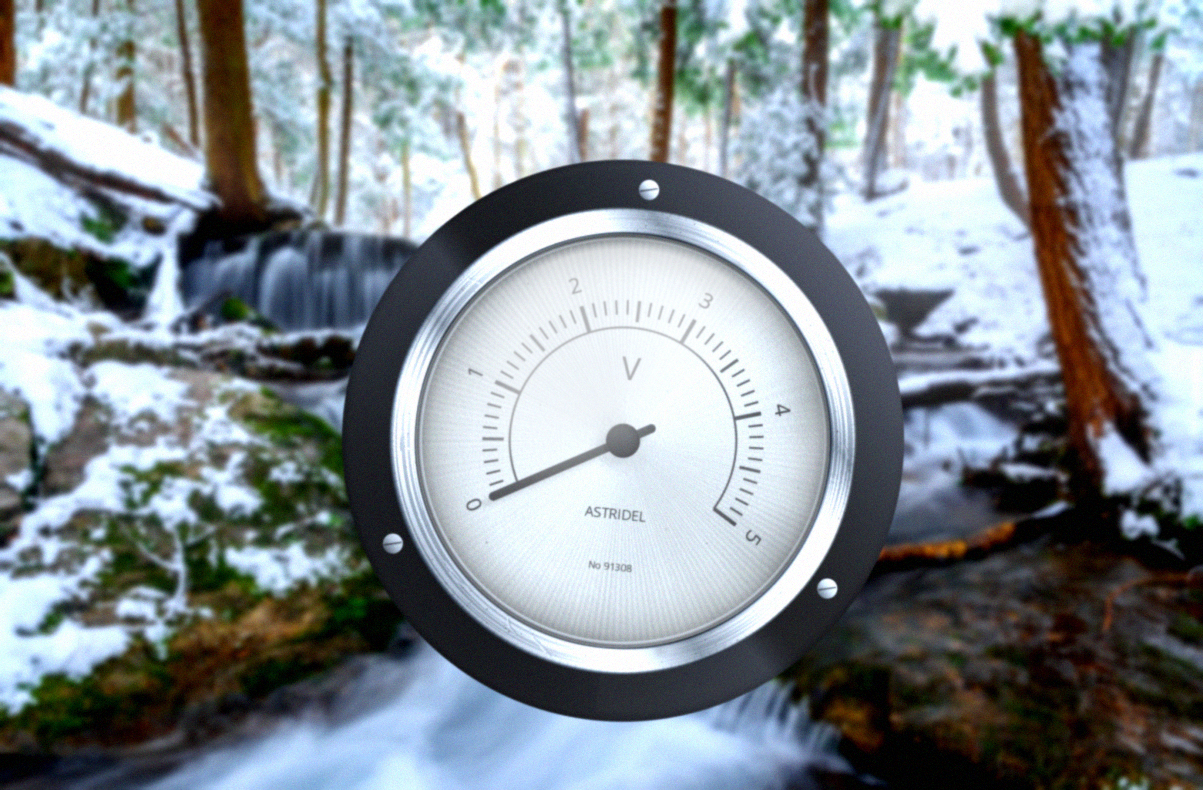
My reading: value=0 unit=V
